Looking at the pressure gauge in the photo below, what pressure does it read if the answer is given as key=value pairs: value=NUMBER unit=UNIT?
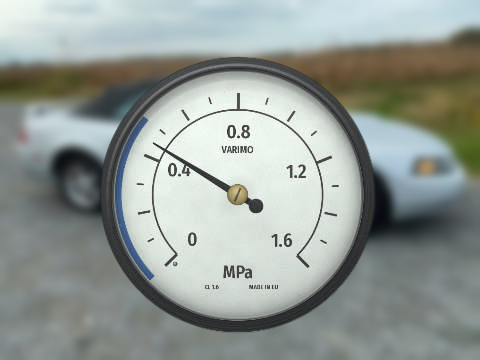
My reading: value=0.45 unit=MPa
